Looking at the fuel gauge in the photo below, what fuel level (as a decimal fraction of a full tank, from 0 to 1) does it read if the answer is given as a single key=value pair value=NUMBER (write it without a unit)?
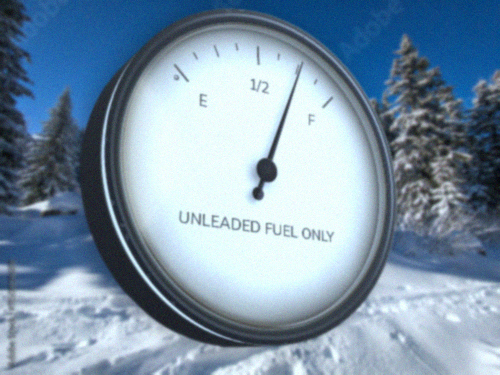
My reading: value=0.75
